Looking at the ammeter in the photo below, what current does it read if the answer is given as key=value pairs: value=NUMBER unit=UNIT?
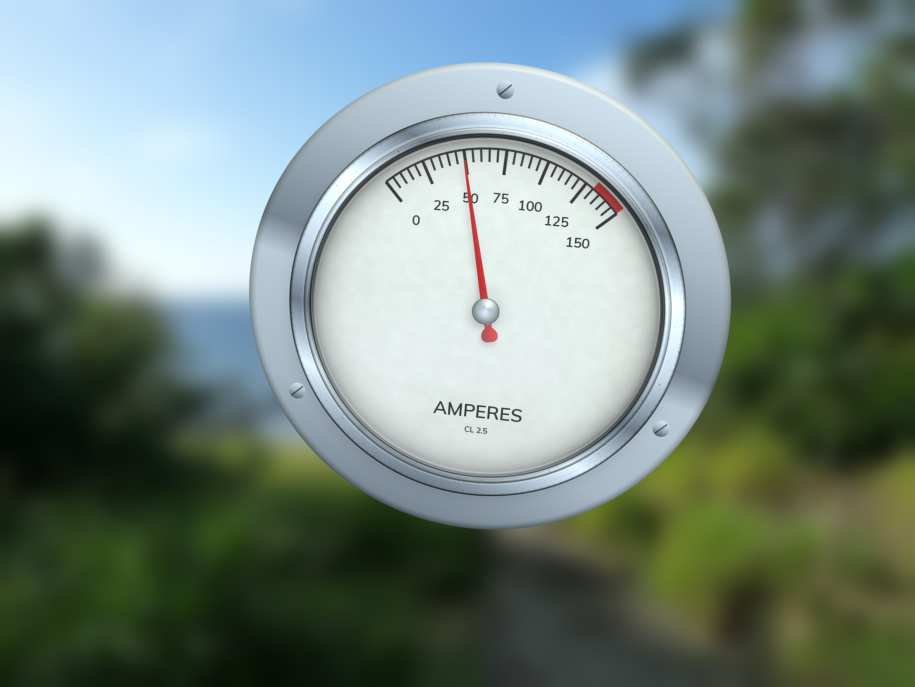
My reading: value=50 unit=A
